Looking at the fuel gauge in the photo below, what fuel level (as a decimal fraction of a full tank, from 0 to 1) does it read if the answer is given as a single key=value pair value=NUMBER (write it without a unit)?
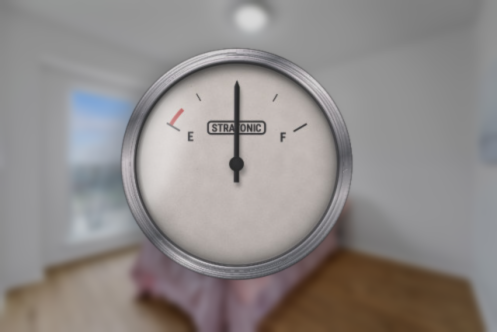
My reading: value=0.5
